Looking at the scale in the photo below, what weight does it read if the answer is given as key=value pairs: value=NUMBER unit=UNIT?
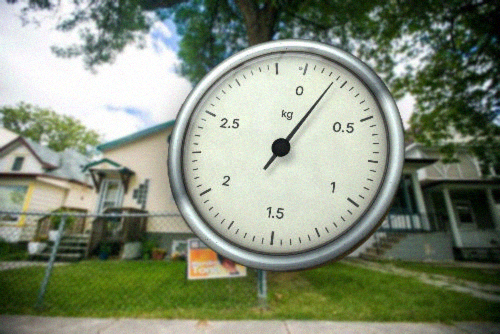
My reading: value=0.2 unit=kg
